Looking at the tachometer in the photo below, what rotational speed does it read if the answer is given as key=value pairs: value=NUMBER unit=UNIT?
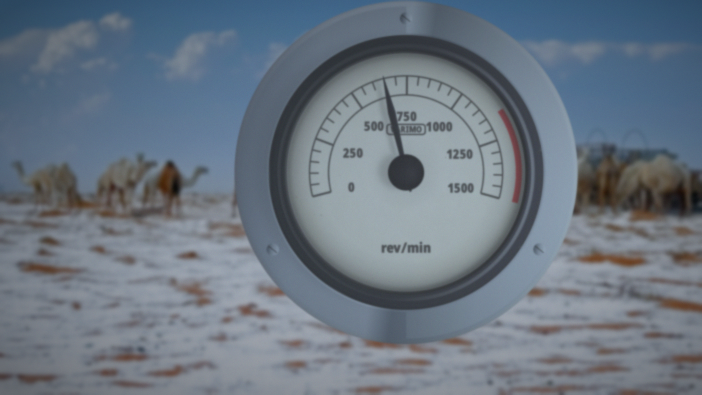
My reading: value=650 unit=rpm
